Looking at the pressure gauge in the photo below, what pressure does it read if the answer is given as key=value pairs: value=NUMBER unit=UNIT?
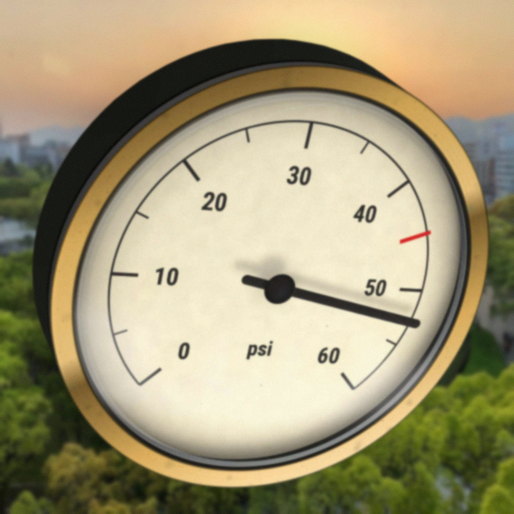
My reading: value=52.5 unit=psi
